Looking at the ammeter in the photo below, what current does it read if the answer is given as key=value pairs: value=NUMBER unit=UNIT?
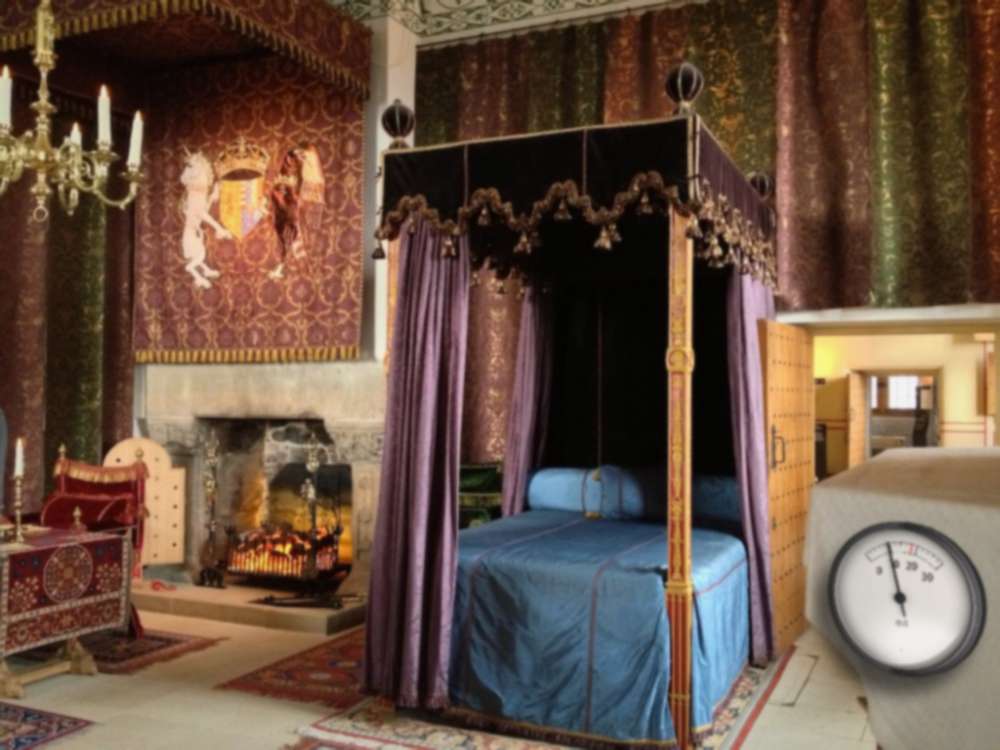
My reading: value=10 unit=mA
